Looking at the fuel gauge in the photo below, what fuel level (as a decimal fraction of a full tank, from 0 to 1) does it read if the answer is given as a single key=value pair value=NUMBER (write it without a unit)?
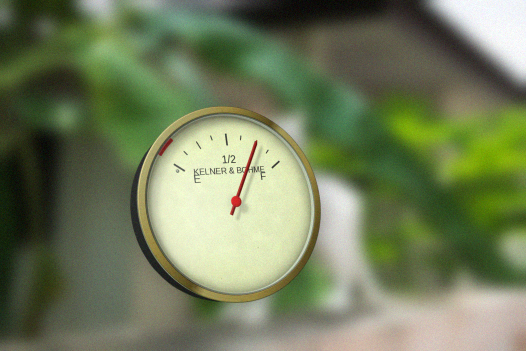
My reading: value=0.75
